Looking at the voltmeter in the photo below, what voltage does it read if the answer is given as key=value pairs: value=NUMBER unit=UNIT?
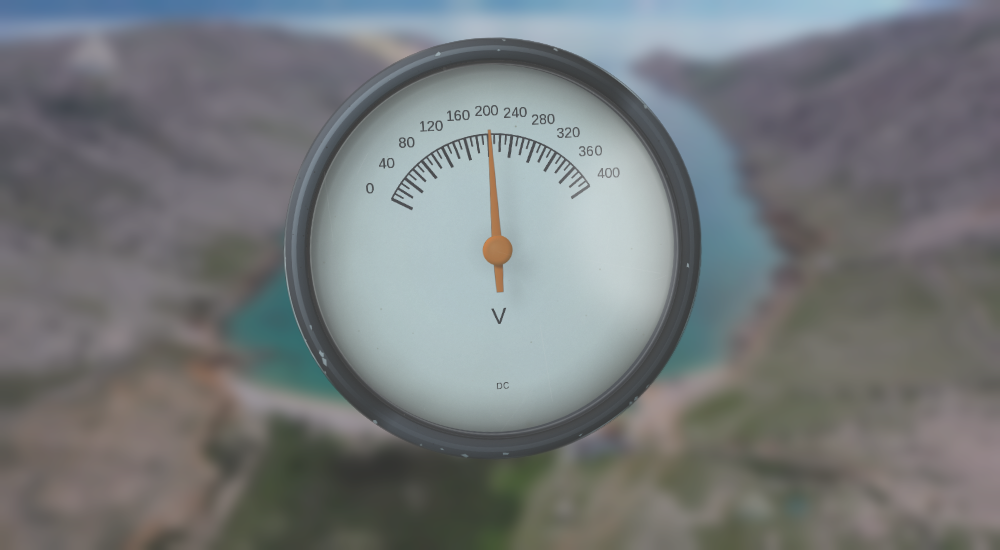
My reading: value=200 unit=V
